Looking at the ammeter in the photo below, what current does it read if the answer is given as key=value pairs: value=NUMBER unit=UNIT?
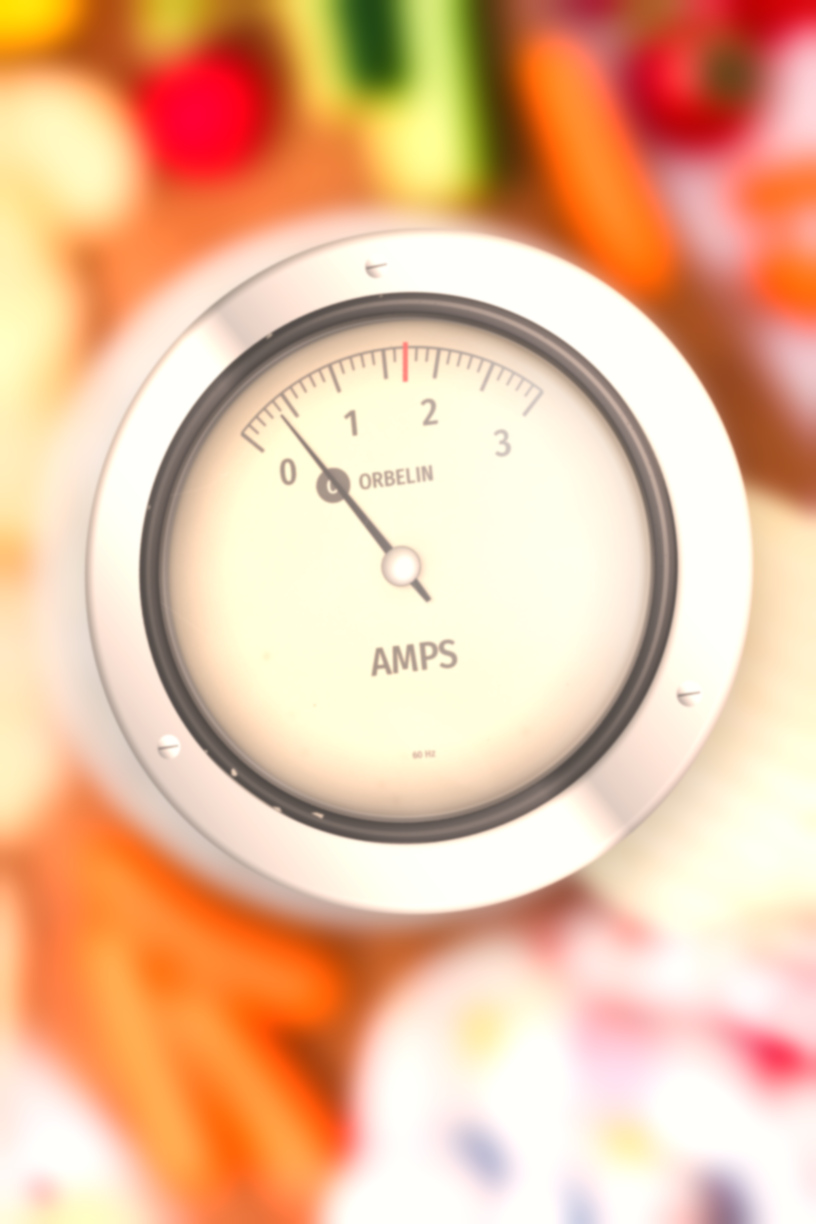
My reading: value=0.4 unit=A
